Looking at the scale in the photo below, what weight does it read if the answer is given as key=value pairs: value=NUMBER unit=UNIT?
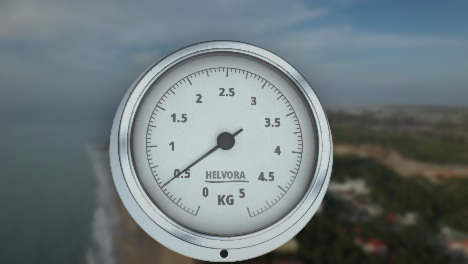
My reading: value=0.5 unit=kg
